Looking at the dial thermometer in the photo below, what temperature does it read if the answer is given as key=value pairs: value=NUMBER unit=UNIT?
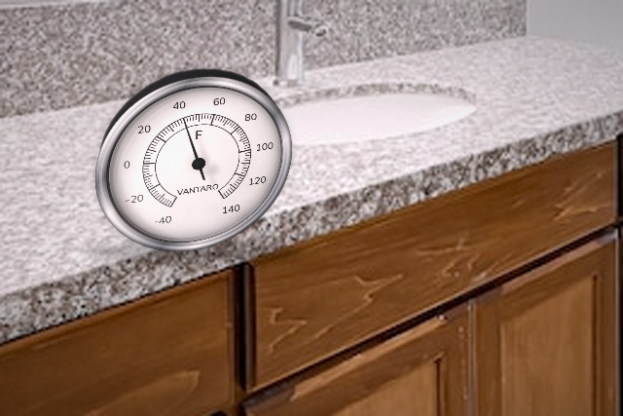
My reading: value=40 unit=°F
